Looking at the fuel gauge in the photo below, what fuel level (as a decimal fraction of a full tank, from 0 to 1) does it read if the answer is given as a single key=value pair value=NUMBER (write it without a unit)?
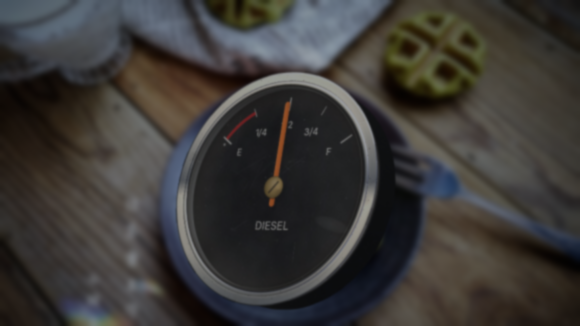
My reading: value=0.5
